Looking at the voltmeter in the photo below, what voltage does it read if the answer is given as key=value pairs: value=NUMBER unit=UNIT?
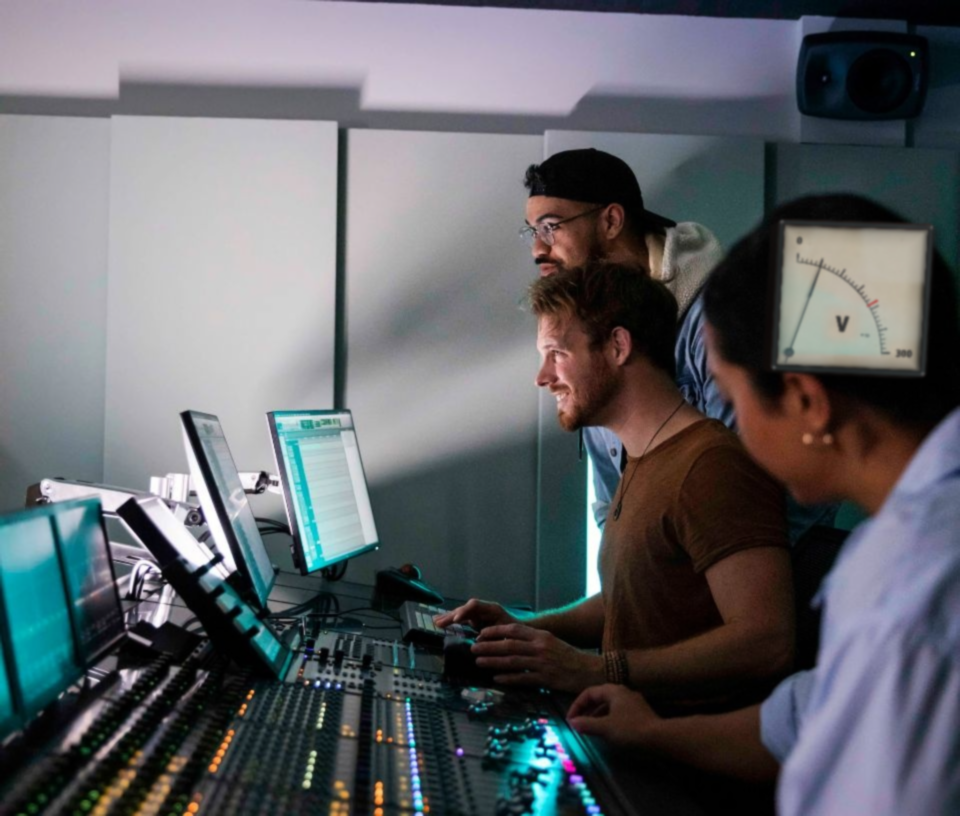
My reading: value=50 unit=V
